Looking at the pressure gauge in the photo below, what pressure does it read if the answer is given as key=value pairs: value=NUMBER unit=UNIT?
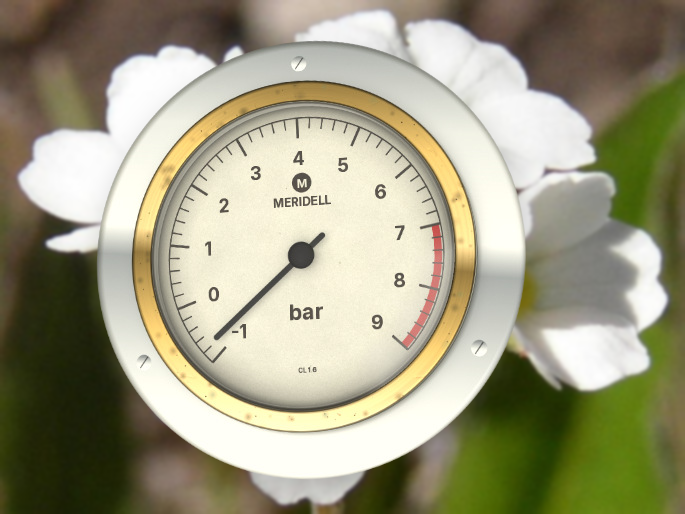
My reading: value=-0.8 unit=bar
